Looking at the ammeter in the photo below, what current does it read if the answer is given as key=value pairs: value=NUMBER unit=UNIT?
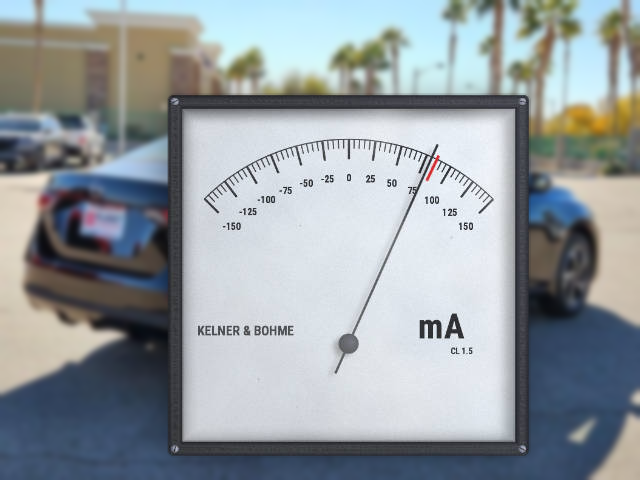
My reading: value=80 unit=mA
